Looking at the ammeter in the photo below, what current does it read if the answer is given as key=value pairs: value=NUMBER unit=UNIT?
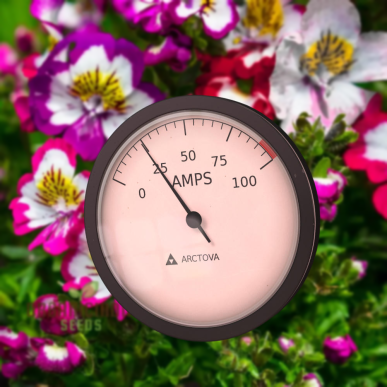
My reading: value=25 unit=A
